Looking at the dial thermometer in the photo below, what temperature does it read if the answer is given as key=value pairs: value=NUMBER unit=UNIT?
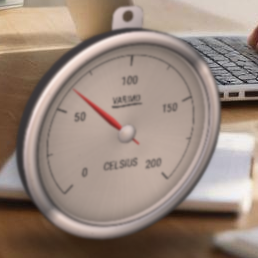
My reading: value=62.5 unit=°C
